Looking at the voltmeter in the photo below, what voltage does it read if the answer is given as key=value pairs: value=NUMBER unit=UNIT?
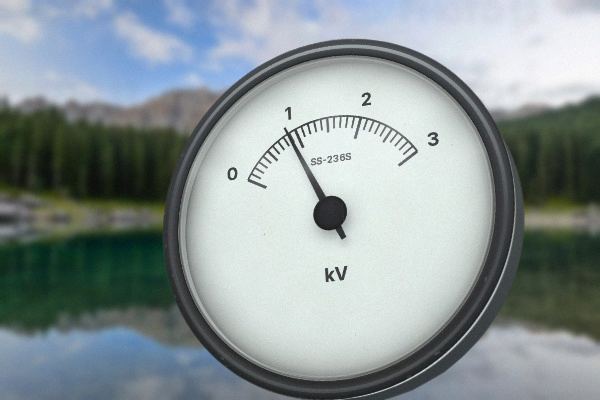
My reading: value=0.9 unit=kV
